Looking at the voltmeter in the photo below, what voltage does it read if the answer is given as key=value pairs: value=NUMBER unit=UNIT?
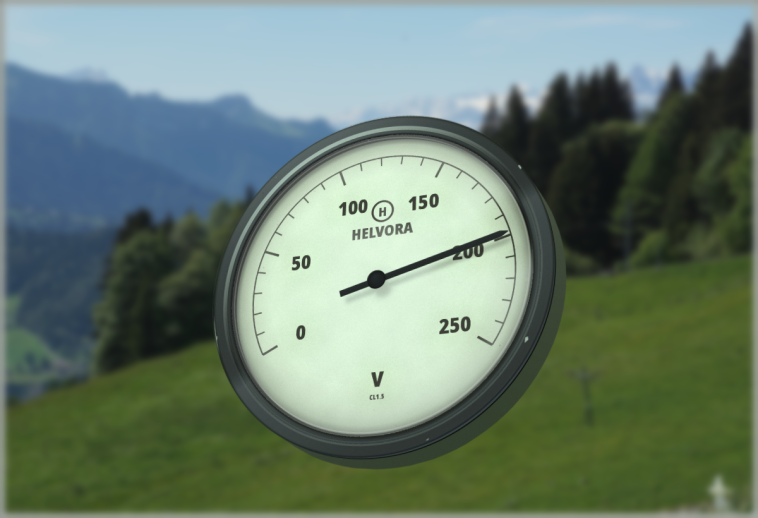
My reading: value=200 unit=V
